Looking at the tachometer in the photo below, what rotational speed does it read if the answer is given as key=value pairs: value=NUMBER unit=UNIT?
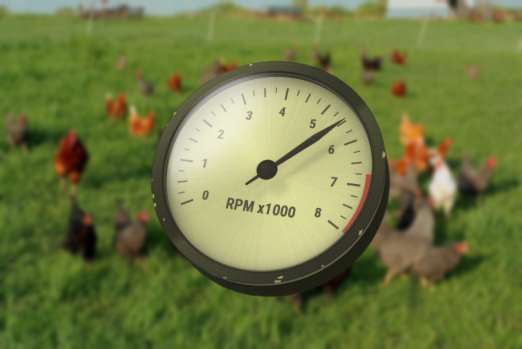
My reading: value=5500 unit=rpm
